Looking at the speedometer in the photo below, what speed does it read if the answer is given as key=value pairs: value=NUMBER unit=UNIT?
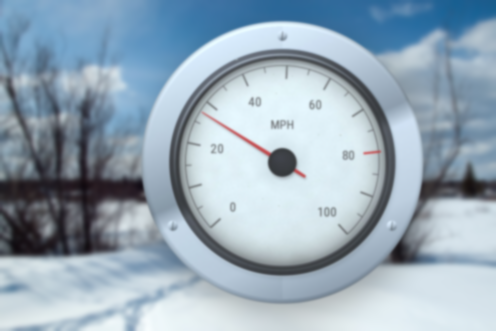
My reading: value=27.5 unit=mph
